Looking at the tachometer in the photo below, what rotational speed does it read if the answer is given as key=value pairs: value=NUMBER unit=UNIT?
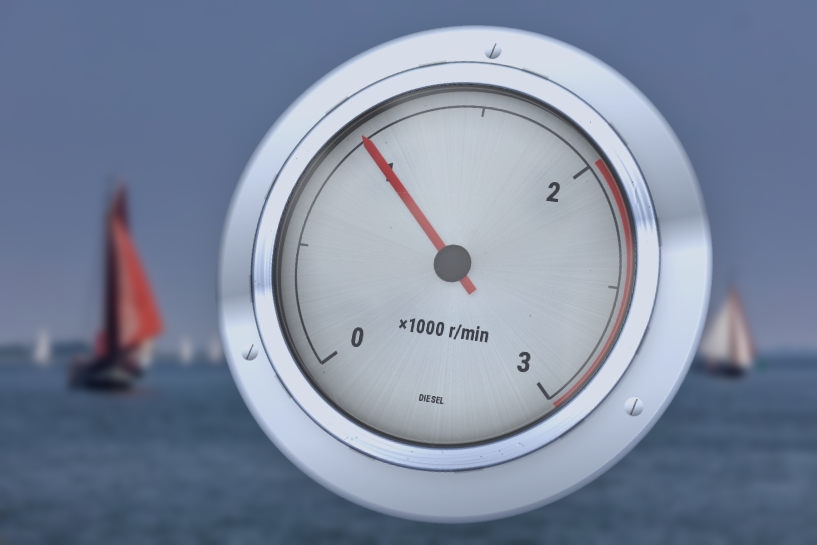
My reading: value=1000 unit=rpm
